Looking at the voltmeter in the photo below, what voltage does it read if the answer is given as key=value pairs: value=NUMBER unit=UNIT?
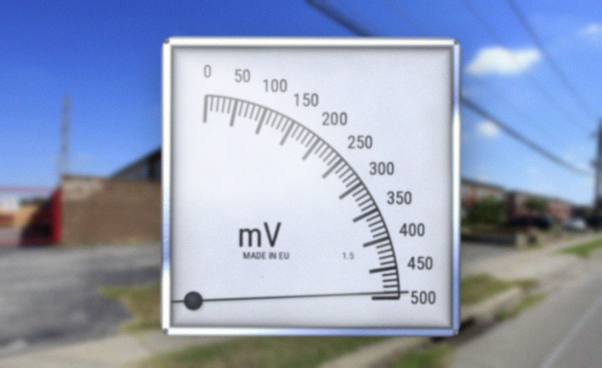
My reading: value=490 unit=mV
